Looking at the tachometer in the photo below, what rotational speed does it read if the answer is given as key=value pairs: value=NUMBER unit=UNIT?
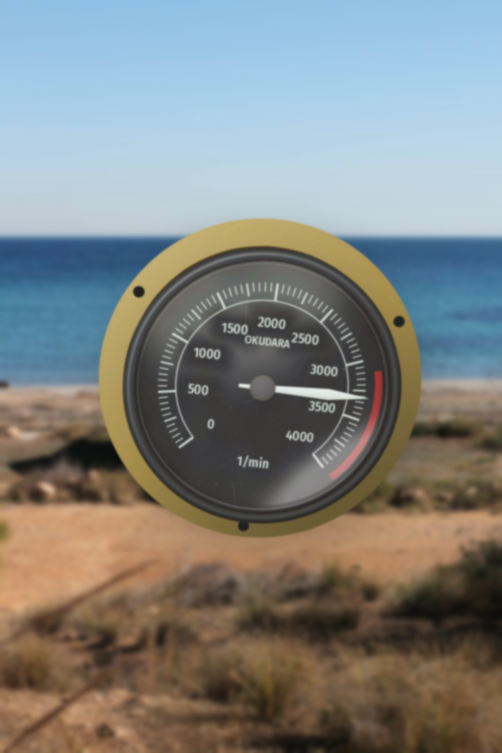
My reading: value=3300 unit=rpm
